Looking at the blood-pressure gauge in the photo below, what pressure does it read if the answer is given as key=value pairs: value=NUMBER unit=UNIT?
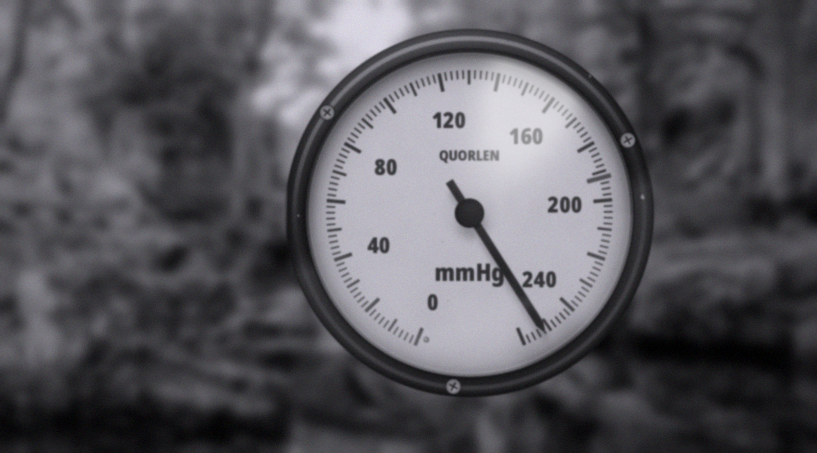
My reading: value=252 unit=mmHg
